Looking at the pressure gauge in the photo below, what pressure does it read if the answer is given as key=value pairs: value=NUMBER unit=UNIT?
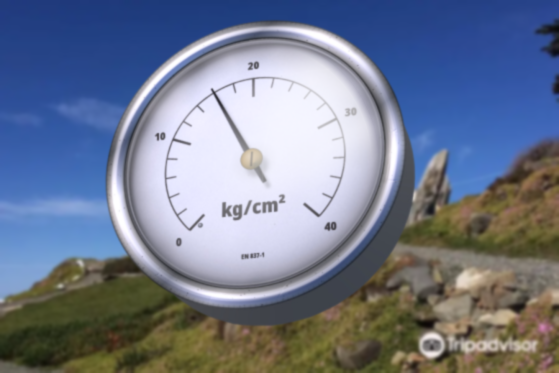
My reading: value=16 unit=kg/cm²
